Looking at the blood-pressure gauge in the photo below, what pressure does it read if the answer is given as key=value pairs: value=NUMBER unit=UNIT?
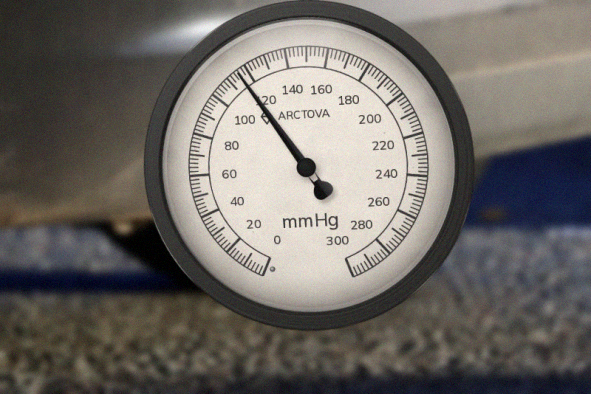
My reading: value=116 unit=mmHg
